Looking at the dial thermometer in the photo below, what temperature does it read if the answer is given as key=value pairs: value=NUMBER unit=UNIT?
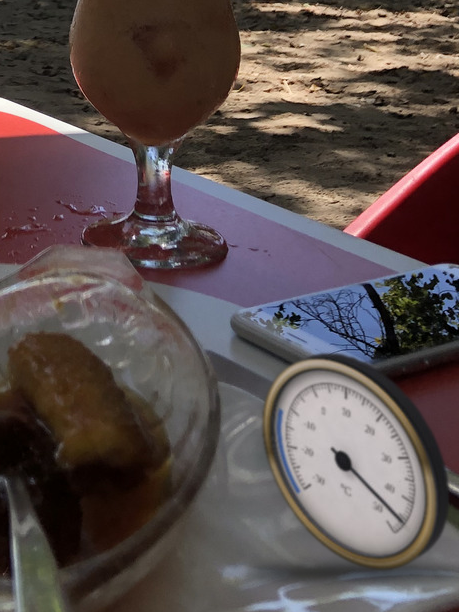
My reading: value=45 unit=°C
